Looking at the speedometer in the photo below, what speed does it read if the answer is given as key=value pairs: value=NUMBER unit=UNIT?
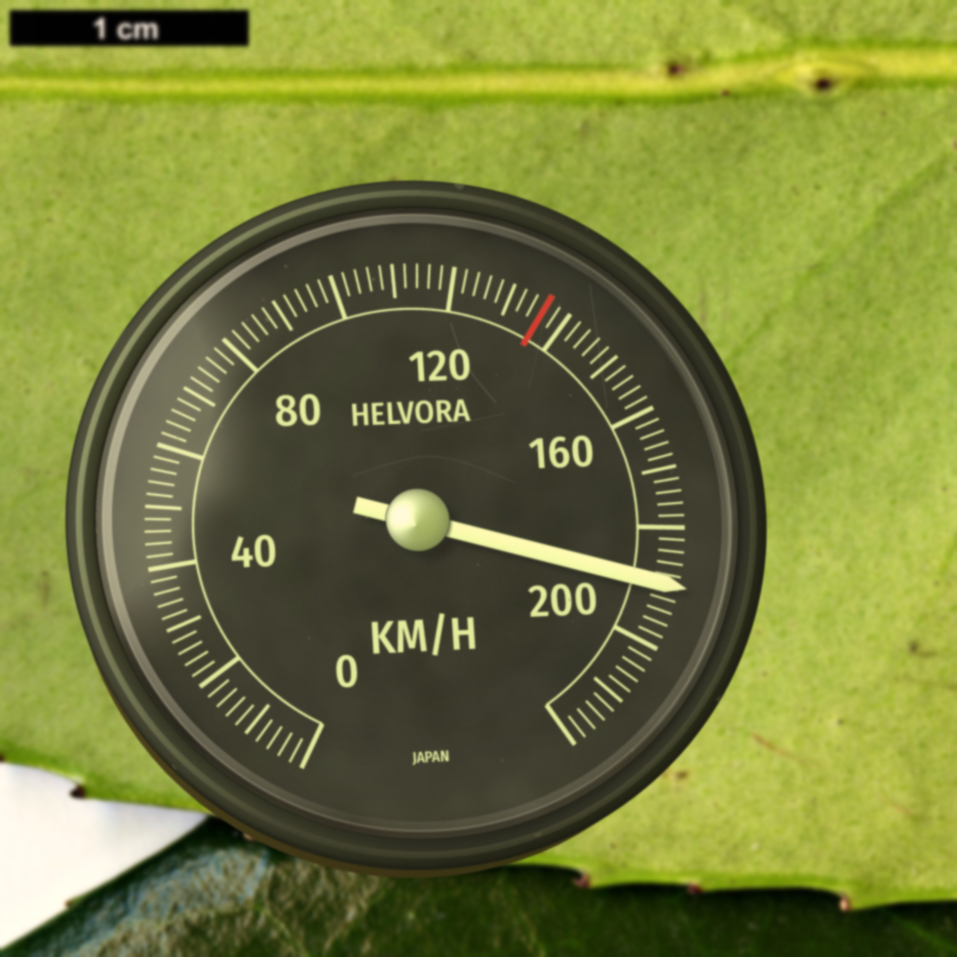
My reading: value=190 unit=km/h
